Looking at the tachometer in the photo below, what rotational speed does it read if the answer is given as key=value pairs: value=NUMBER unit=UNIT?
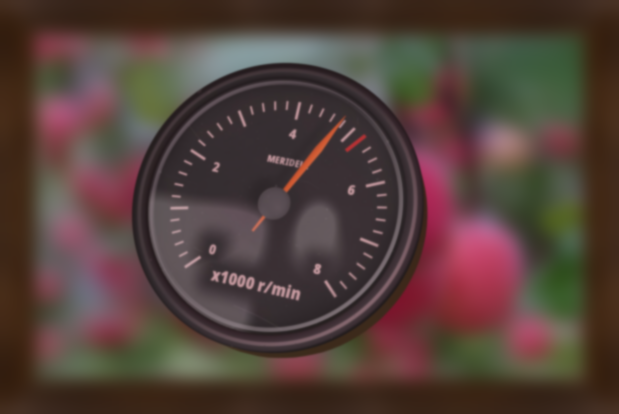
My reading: value=4800 unit=rpm
